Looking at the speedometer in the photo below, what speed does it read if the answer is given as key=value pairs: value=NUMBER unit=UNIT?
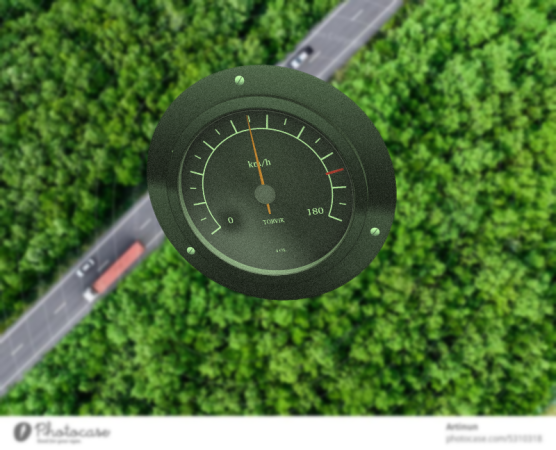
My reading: value=90 unit=km/h
